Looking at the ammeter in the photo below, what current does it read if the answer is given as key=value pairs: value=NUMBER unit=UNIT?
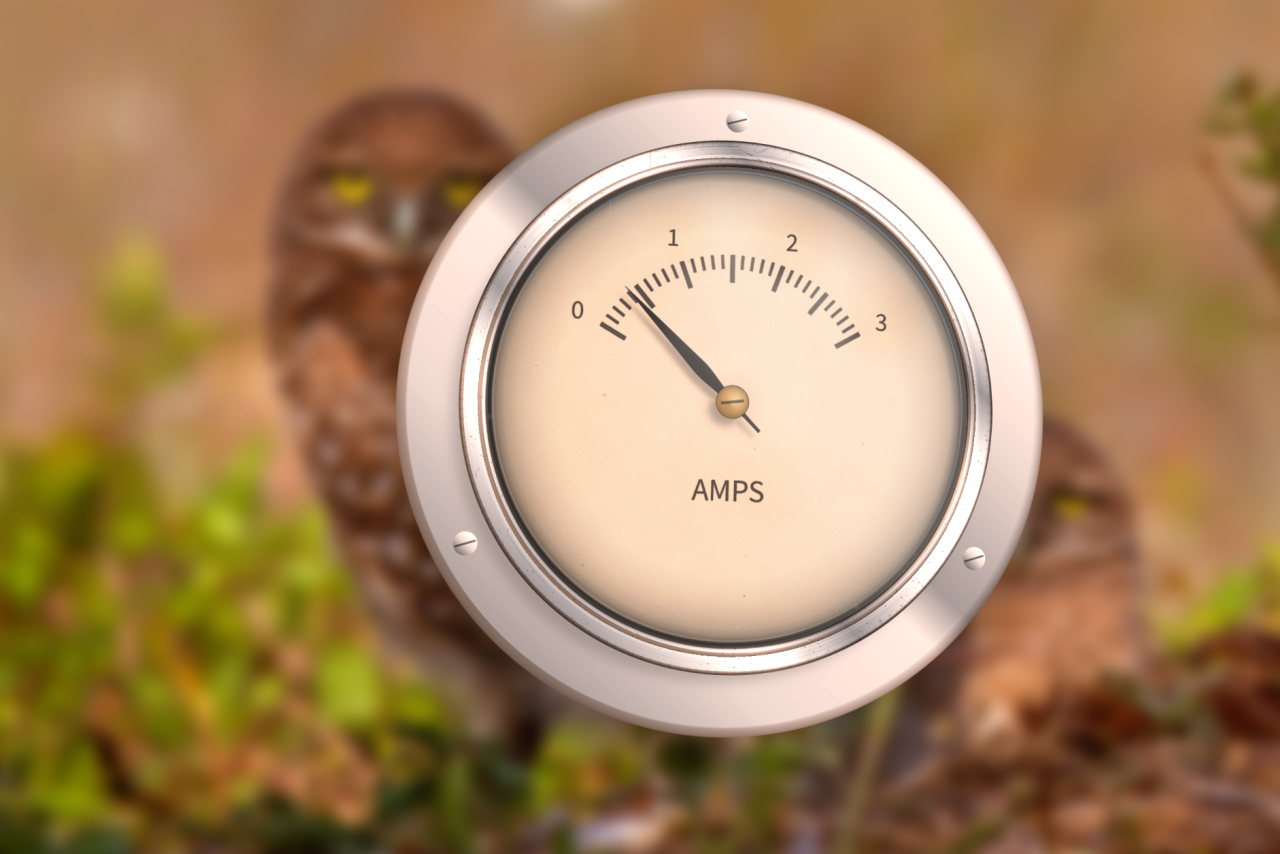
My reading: value=0.4 unit=A
